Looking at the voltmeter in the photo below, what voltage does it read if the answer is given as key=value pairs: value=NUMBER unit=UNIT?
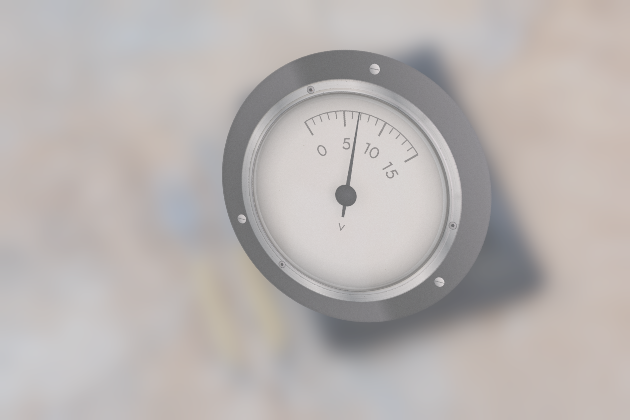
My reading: value=7 unit=V
